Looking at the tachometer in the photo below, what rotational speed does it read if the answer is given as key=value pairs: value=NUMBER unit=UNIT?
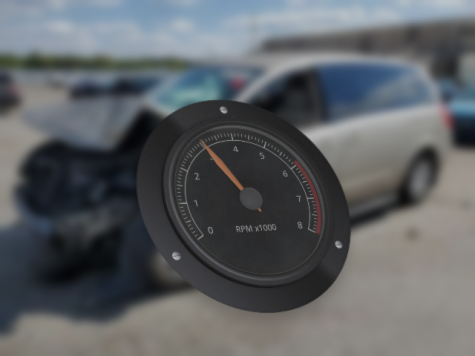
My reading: value=3000 unit=rpm
